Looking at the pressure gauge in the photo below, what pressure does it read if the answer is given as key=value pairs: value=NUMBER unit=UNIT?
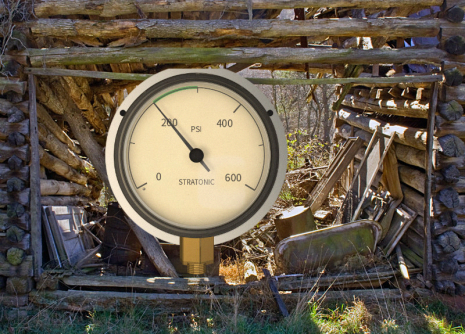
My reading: value=200 unit=psi
